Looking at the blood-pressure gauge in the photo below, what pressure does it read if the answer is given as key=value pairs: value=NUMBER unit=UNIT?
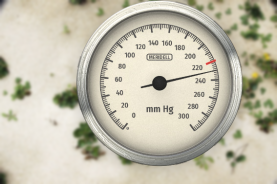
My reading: value=230 unit=mmHg
